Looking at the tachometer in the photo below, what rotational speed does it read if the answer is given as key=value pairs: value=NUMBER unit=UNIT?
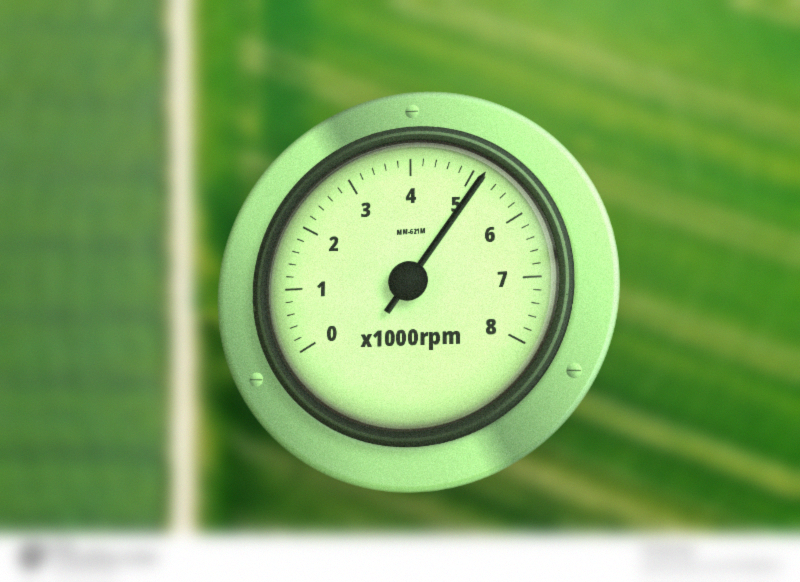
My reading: value=5200 unit=rpm
